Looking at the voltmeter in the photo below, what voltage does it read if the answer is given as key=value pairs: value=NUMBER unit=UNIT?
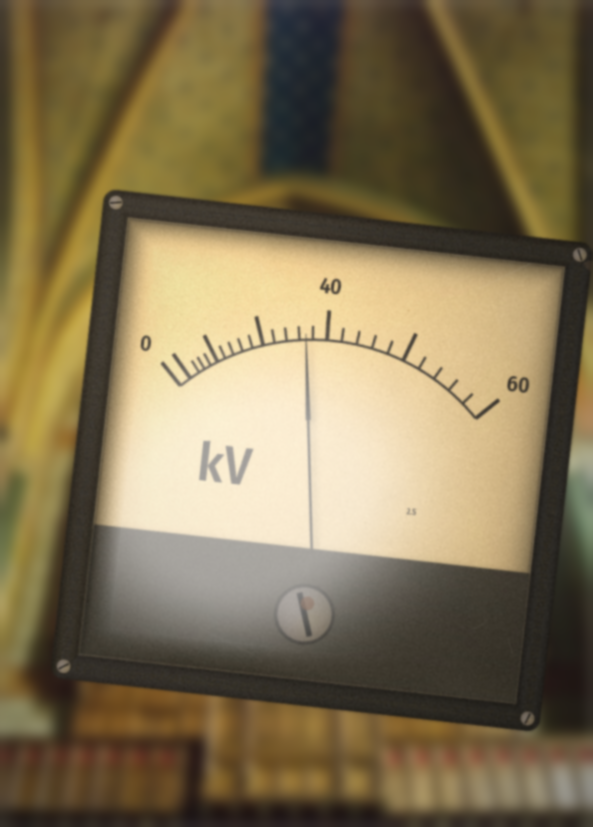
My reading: value=37 unit=kV
